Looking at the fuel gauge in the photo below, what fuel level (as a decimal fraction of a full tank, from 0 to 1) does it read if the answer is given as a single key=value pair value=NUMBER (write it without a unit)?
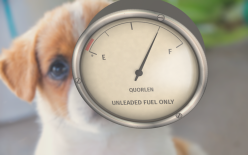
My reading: value=0.75
